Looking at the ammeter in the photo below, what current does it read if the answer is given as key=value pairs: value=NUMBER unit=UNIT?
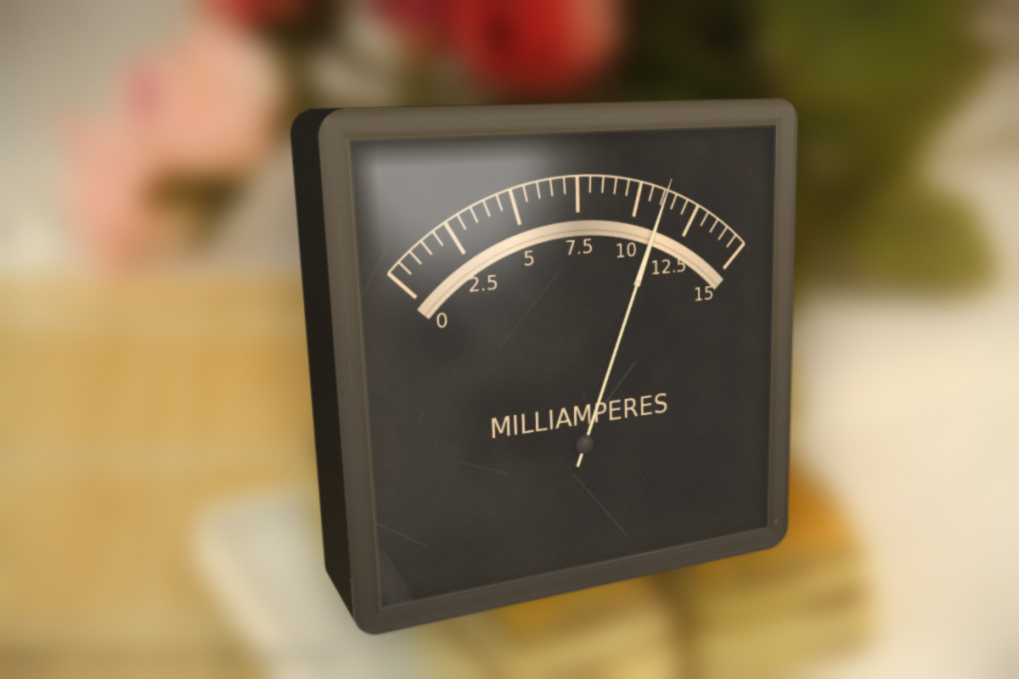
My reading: value=11 unit=mA
